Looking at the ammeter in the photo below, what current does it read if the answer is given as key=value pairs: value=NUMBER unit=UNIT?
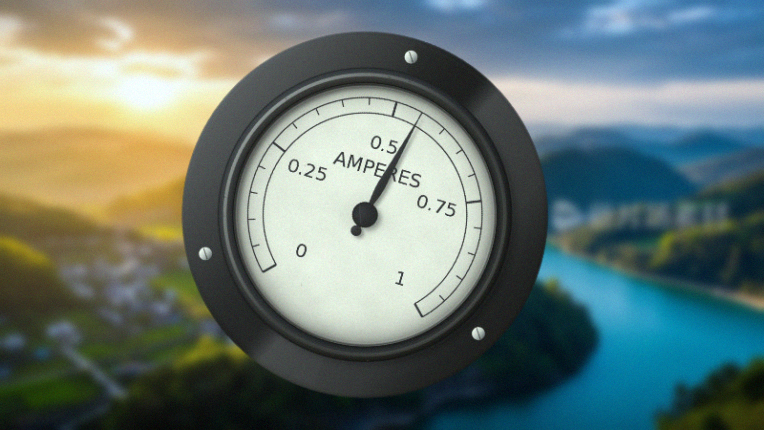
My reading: value=0.55 unit=A
